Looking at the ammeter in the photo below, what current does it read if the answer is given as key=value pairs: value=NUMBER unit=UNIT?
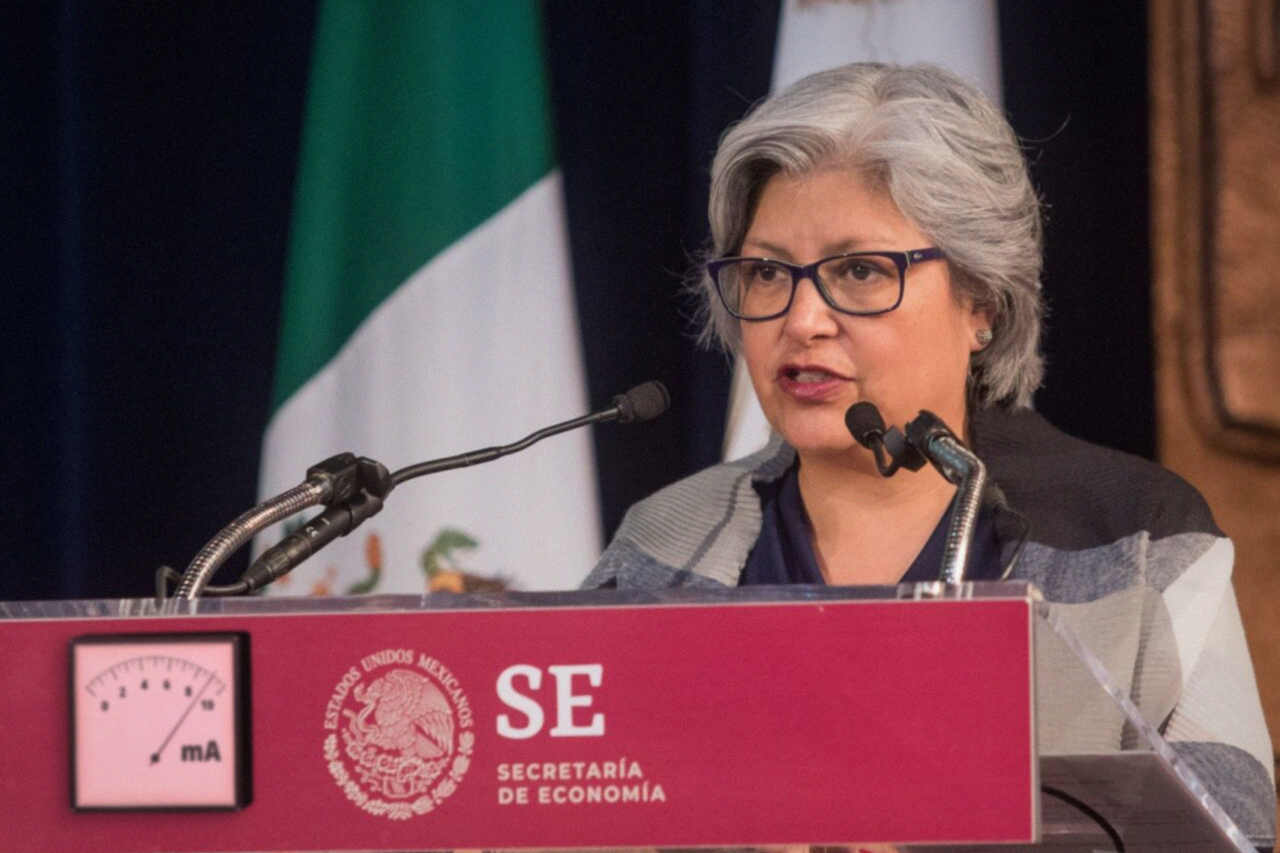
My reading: value=9 unit=mA
